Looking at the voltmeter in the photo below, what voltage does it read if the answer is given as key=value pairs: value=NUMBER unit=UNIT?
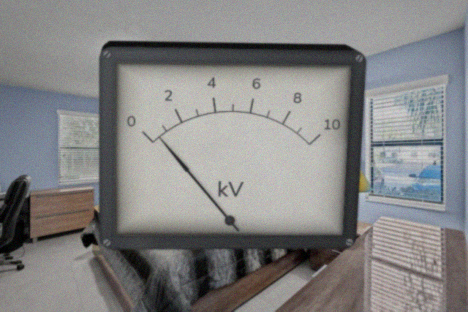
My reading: value=0.5 unit=kV
